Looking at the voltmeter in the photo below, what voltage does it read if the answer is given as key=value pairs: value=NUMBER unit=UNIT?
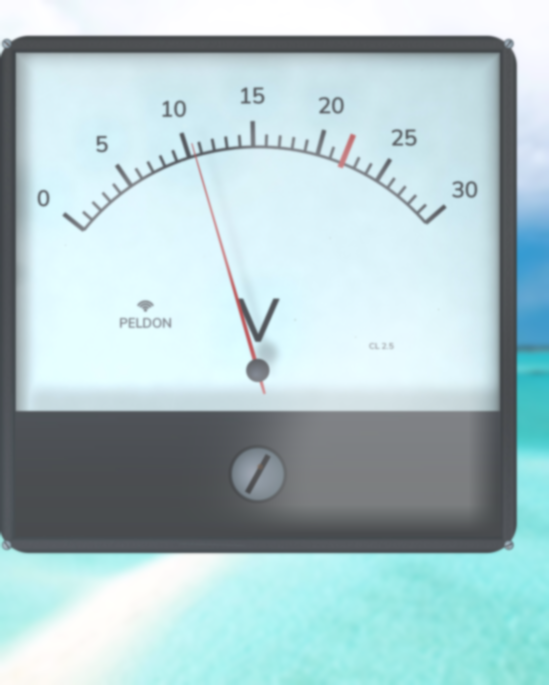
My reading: value=10.5 unit=V
